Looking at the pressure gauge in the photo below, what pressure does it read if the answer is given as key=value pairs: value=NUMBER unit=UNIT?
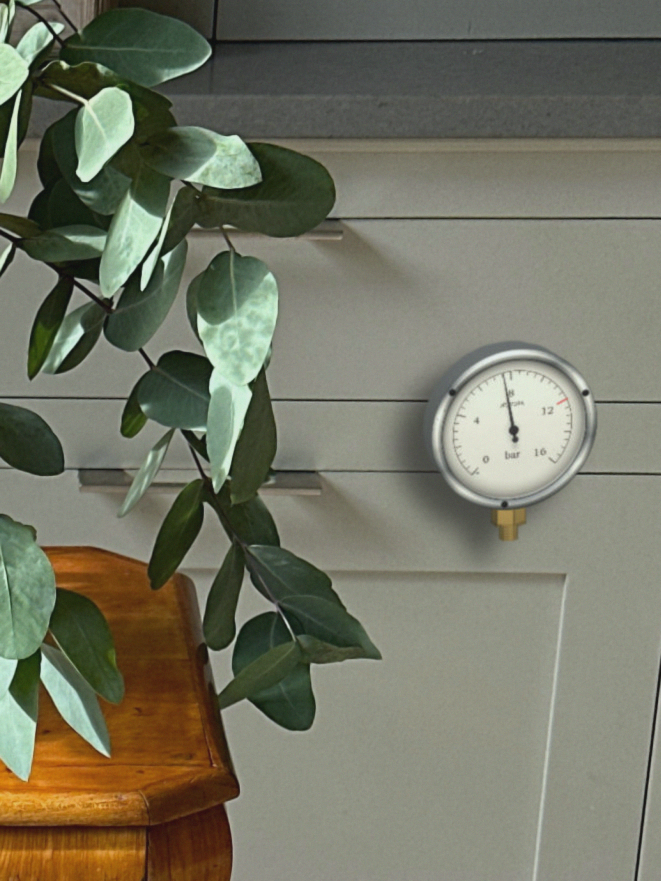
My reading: value=7.5 unit=bar
